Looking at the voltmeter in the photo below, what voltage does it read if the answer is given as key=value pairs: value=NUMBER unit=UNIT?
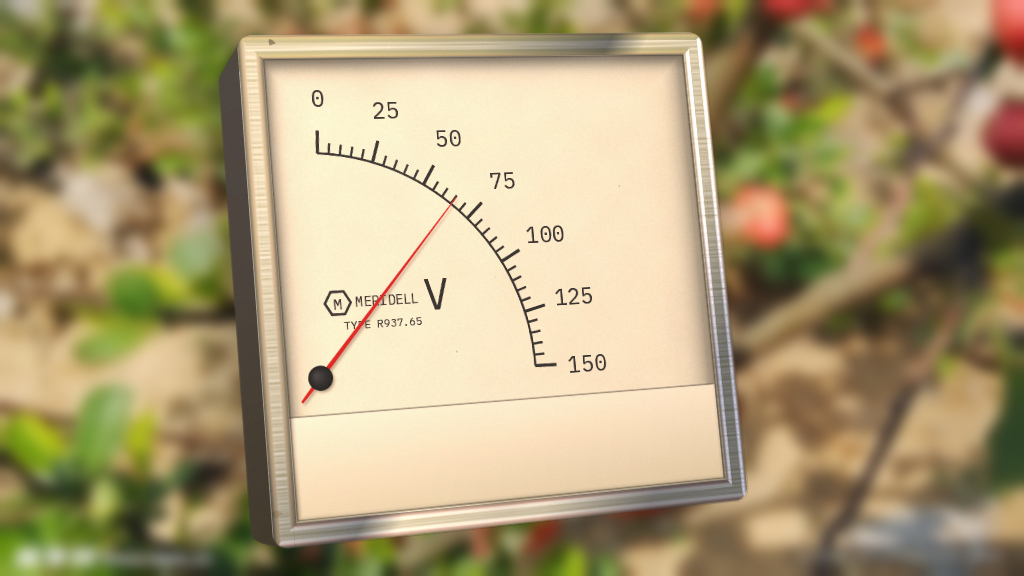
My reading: value=65 unit=V
